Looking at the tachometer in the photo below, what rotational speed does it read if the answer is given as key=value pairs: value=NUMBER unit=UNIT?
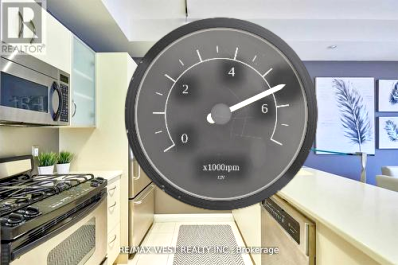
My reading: value=5500 unit=rpm
